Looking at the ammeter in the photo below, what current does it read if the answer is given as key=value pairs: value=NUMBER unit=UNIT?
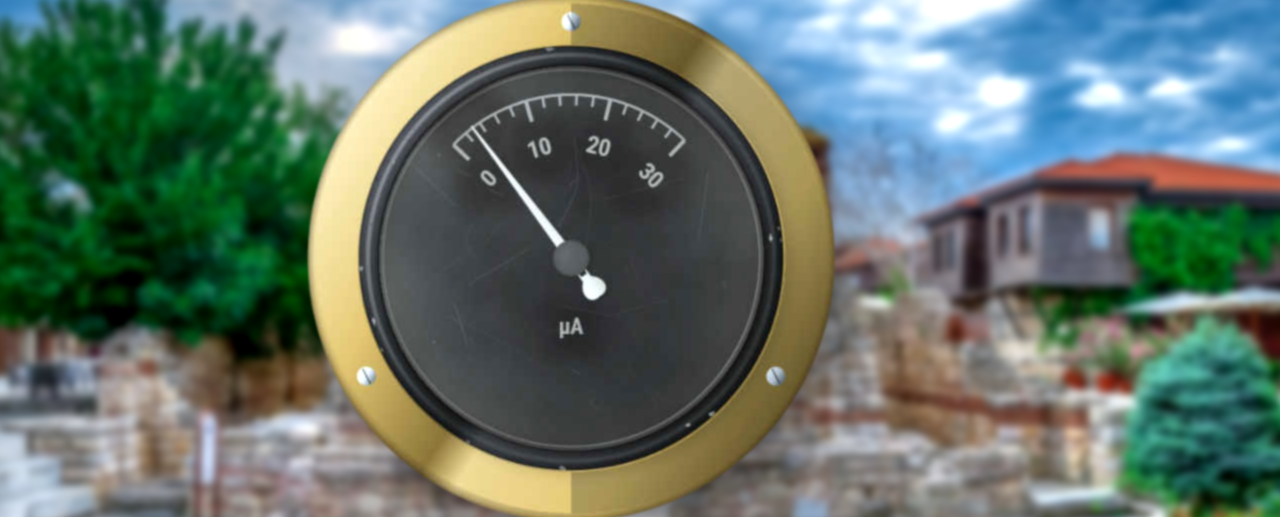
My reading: value=3 unit=µA
